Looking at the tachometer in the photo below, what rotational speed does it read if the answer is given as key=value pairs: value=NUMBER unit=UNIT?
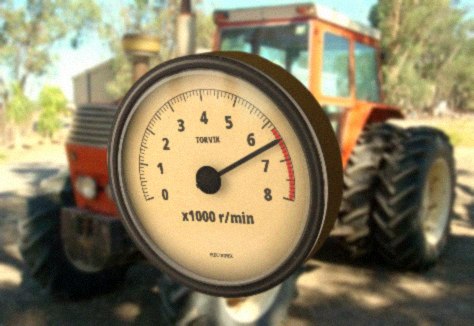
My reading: value=6500 unit=rpm
